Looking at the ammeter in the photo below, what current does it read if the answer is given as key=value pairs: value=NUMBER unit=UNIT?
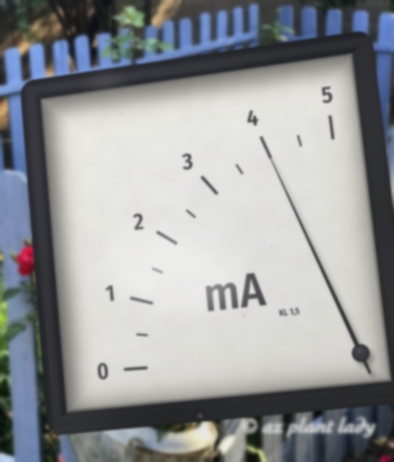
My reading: value=4 unit=mA
